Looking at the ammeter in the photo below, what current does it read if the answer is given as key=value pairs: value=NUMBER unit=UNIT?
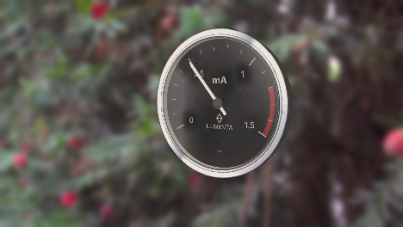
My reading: value=0.5 unit=mA
